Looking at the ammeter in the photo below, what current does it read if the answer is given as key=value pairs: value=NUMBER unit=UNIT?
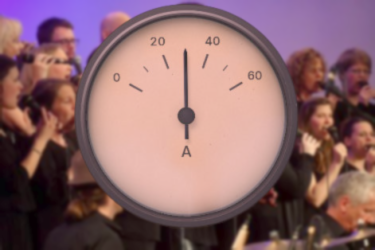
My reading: value=30 unit=A
